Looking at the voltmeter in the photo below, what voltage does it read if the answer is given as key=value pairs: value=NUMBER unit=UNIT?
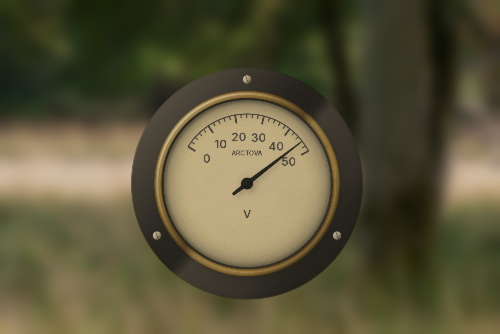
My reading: value=46 unit=V
